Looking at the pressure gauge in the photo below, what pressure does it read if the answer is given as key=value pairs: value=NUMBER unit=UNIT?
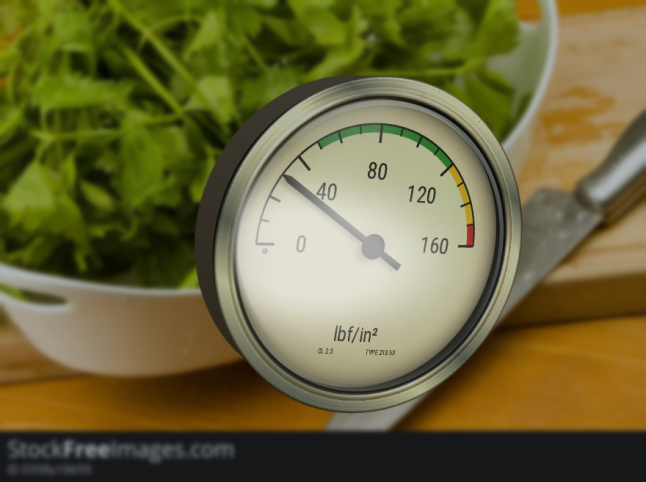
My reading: value=30 unit=psi
